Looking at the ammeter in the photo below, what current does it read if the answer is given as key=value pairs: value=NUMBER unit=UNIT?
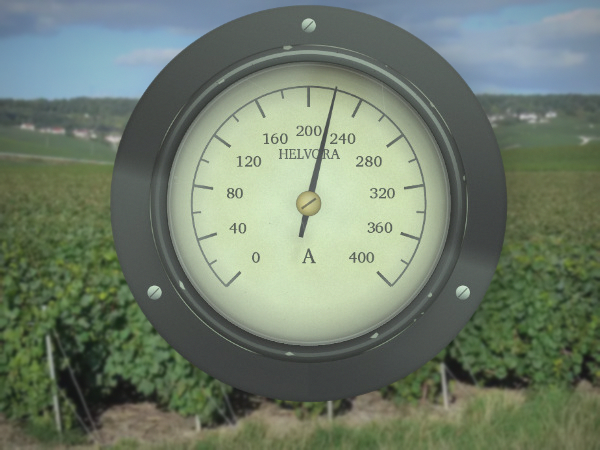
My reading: value=220 unit=A
